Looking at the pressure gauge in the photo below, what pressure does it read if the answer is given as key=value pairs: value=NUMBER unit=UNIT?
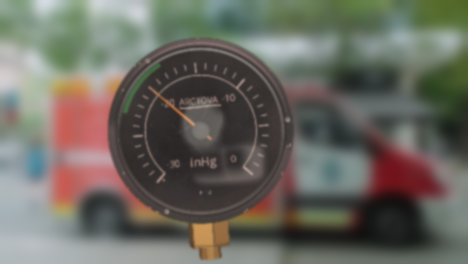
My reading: value=-20 unit=inHg
